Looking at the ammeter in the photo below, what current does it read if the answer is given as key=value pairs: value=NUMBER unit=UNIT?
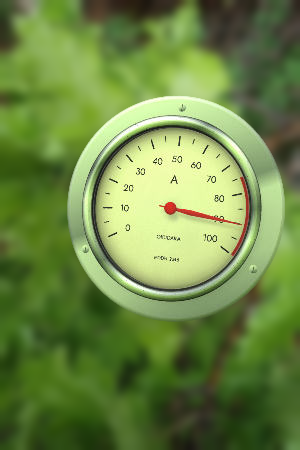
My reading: value=90 unit=A
